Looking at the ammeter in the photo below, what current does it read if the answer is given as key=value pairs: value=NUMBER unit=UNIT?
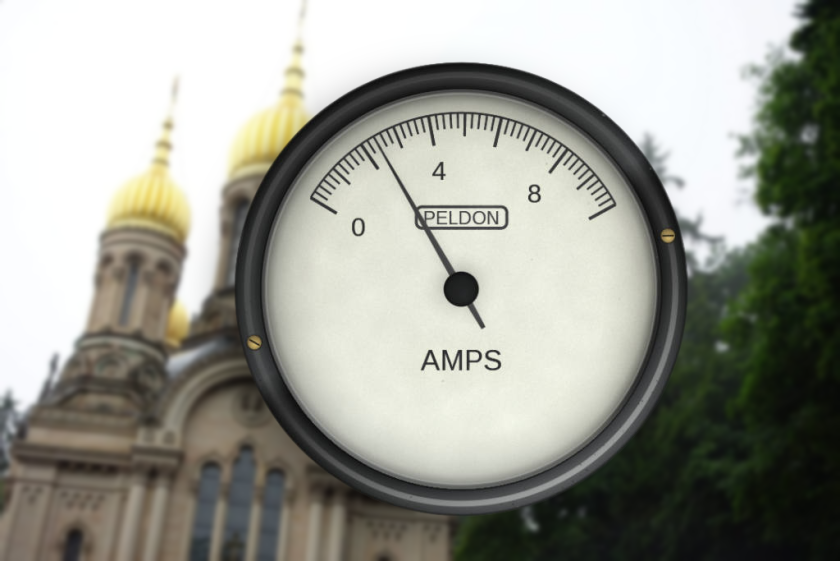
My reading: value=2.4 unit=A
